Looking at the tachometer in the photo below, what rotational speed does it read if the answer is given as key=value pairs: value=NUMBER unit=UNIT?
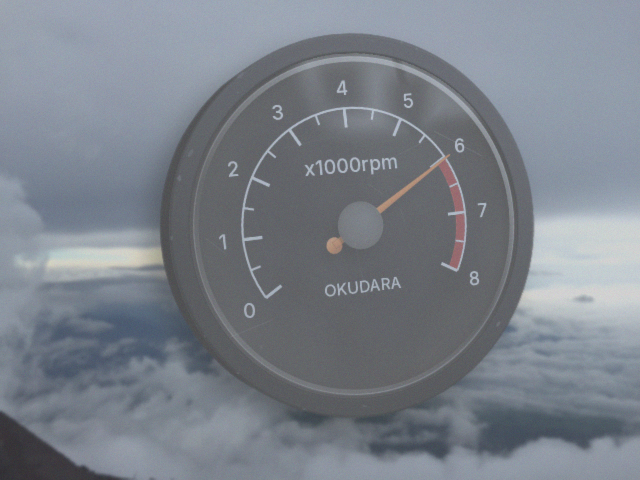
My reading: value=6000 unit=rpm
